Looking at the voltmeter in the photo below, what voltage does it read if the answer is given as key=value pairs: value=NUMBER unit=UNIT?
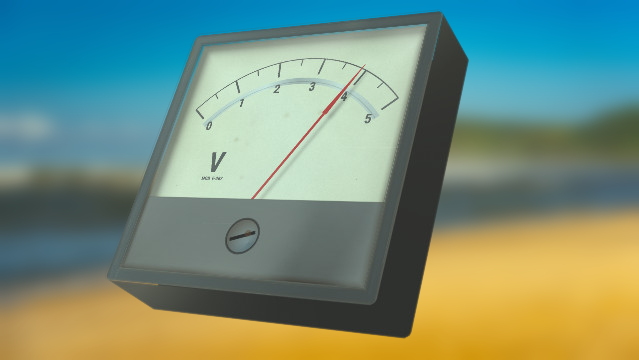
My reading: value=4 unit=V
